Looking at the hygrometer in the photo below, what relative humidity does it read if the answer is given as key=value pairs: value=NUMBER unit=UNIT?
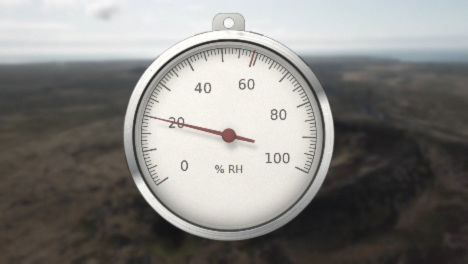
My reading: value=20 unit=%
